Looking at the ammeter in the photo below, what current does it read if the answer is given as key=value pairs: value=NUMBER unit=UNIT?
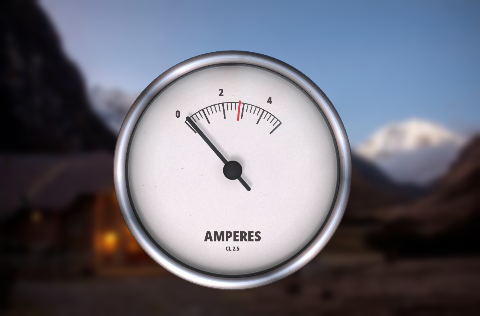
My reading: value=0.2 unit=A
